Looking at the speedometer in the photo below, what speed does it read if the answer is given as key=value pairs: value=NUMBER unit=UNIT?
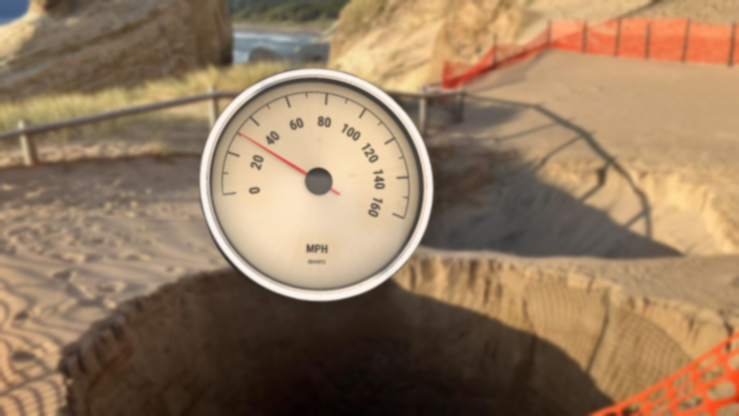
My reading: value=30 unit=mph
